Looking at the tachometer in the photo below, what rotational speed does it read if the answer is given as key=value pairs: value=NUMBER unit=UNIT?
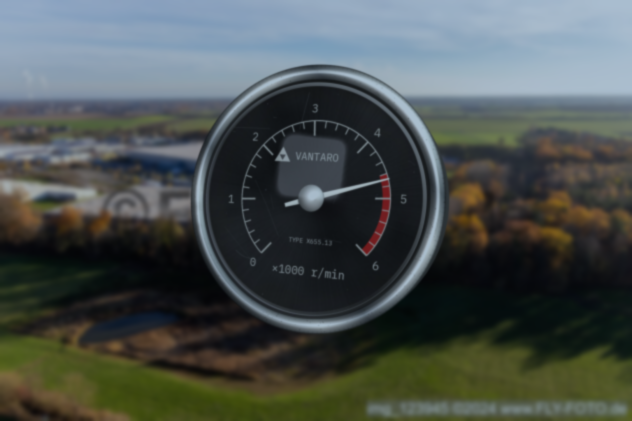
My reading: value=4700 unit=rpm
